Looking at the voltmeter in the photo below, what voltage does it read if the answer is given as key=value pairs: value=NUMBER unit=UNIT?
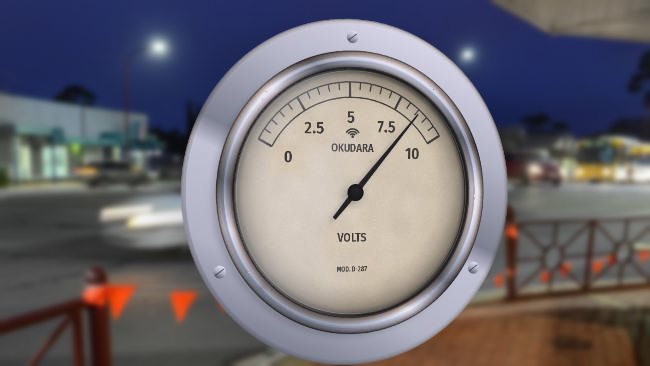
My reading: value=8.5 unit=V
